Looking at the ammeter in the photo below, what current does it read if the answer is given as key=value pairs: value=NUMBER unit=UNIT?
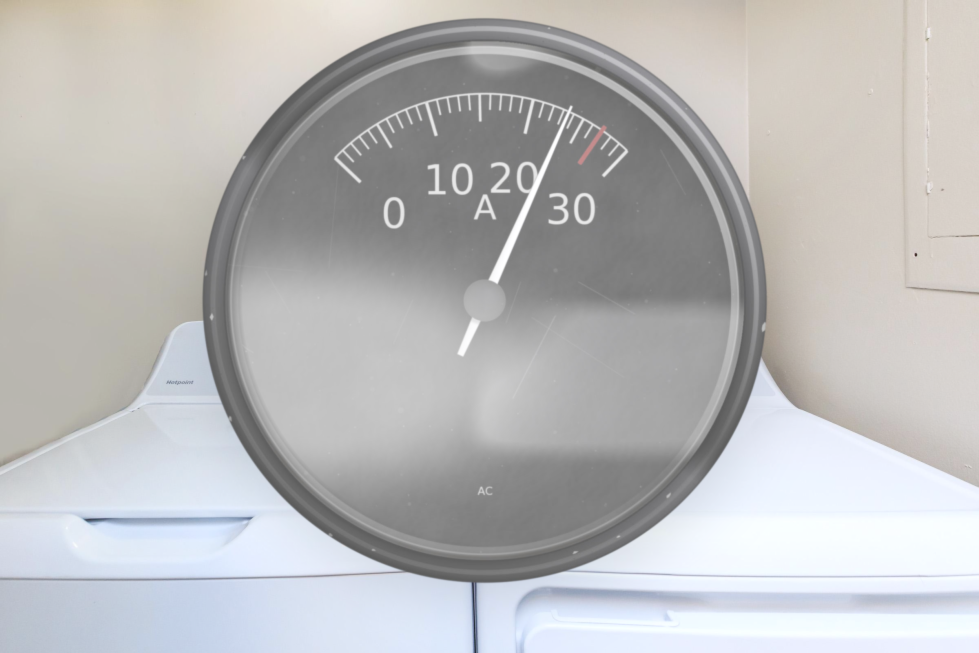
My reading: value=23.5 unit=A
